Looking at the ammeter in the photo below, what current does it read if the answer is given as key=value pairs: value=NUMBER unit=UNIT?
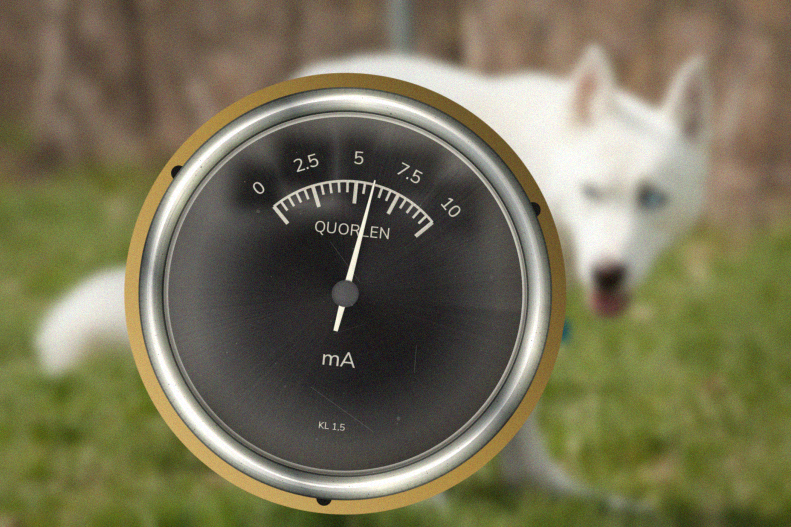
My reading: value=6 unit=mA
